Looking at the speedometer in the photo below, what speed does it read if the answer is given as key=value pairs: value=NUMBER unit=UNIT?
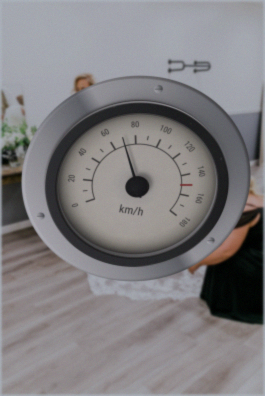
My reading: value=70 unit=km/h
